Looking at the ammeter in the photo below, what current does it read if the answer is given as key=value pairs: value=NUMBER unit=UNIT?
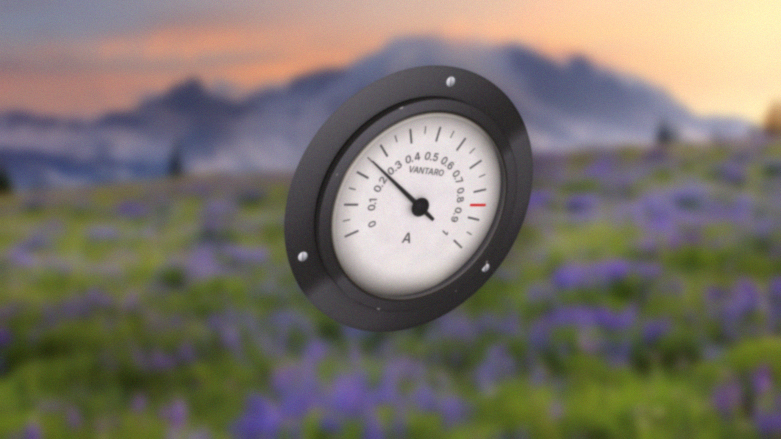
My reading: value=0.25 unit=A
